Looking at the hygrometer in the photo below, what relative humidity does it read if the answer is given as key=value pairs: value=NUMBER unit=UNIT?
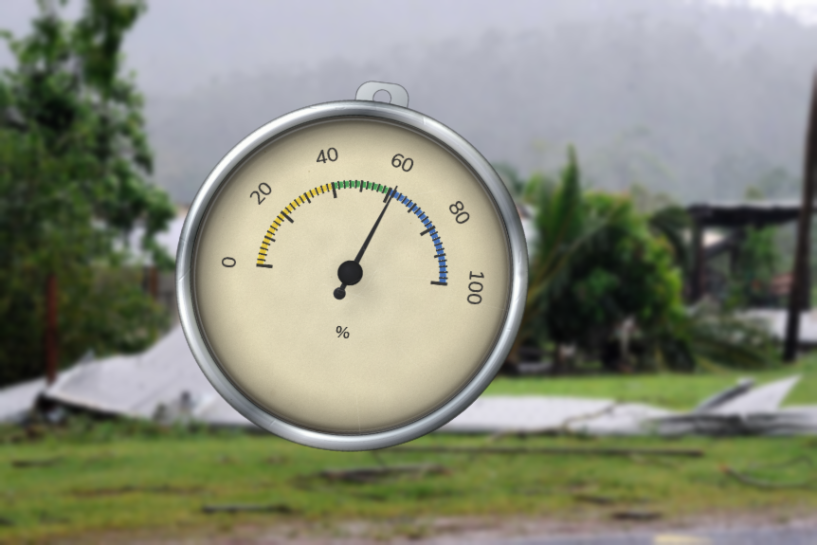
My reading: value=62 unit=%
